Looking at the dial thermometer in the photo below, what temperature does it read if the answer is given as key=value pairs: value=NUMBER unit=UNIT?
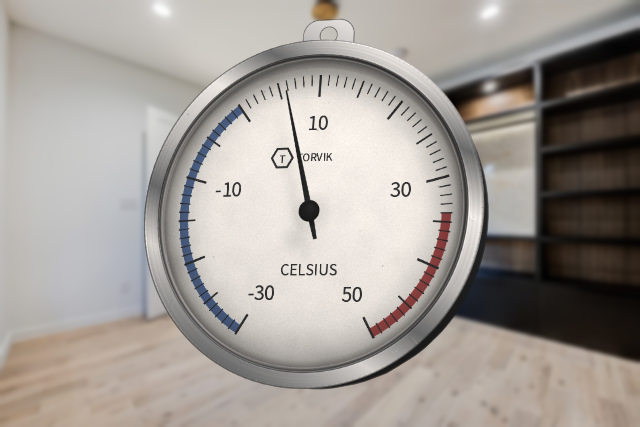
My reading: value=6 unit=°C
